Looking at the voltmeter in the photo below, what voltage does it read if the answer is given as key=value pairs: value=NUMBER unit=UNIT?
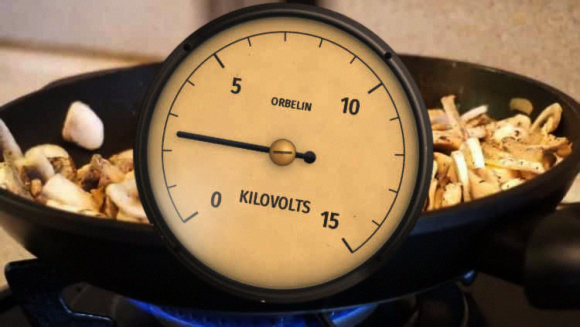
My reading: value=2.5 unit=kV
